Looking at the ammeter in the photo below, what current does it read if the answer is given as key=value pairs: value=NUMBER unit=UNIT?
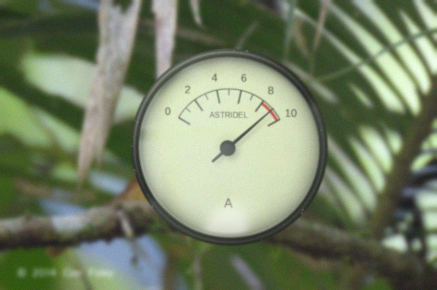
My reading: value=9 unit=A
